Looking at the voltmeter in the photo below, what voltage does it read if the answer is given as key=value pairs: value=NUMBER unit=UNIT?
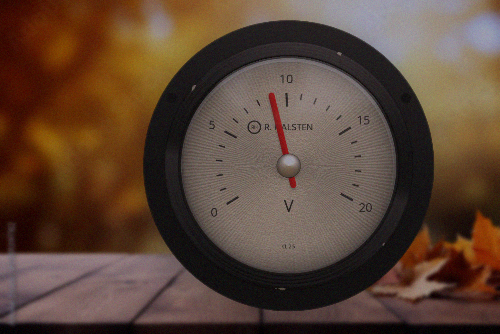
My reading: value=9 unit=V
